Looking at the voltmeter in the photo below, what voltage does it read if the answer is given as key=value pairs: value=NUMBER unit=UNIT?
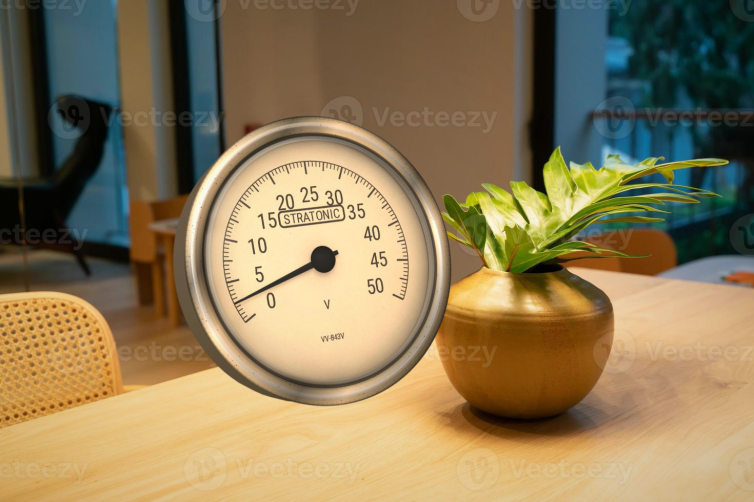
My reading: value=2.5 unit=V
